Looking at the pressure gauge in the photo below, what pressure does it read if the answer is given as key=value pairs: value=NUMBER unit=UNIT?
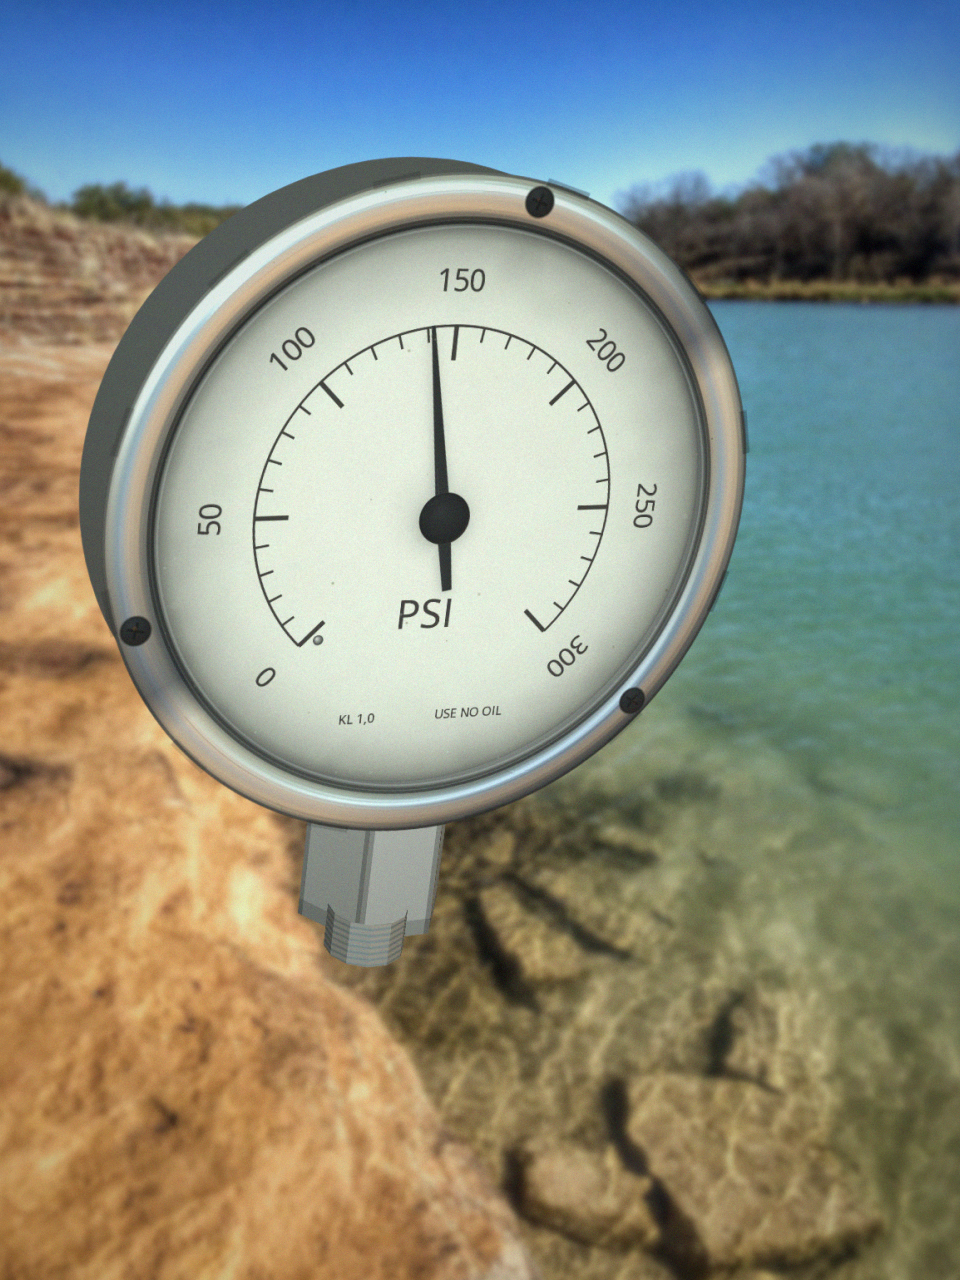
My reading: value=140 unit=psi
